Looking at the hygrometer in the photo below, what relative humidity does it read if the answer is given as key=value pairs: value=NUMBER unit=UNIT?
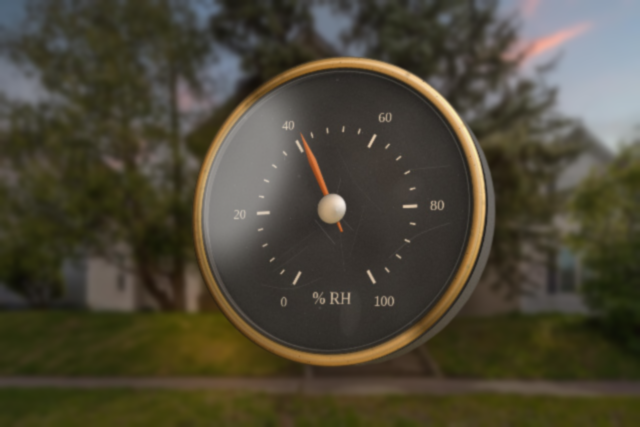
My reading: value=42 unit=%
